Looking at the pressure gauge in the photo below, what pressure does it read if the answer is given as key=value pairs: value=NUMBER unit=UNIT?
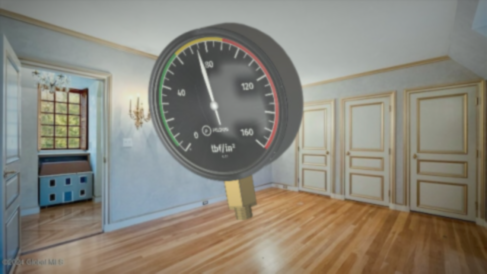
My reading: value=75 unit=psi
